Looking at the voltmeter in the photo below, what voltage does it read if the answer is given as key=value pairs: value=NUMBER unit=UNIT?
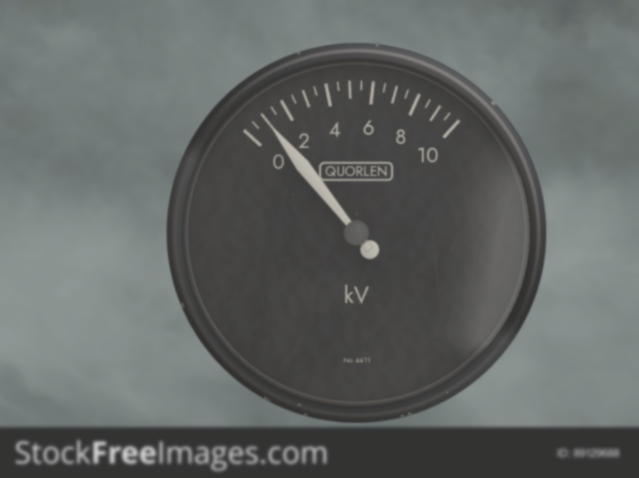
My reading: value=1 unit=kV
